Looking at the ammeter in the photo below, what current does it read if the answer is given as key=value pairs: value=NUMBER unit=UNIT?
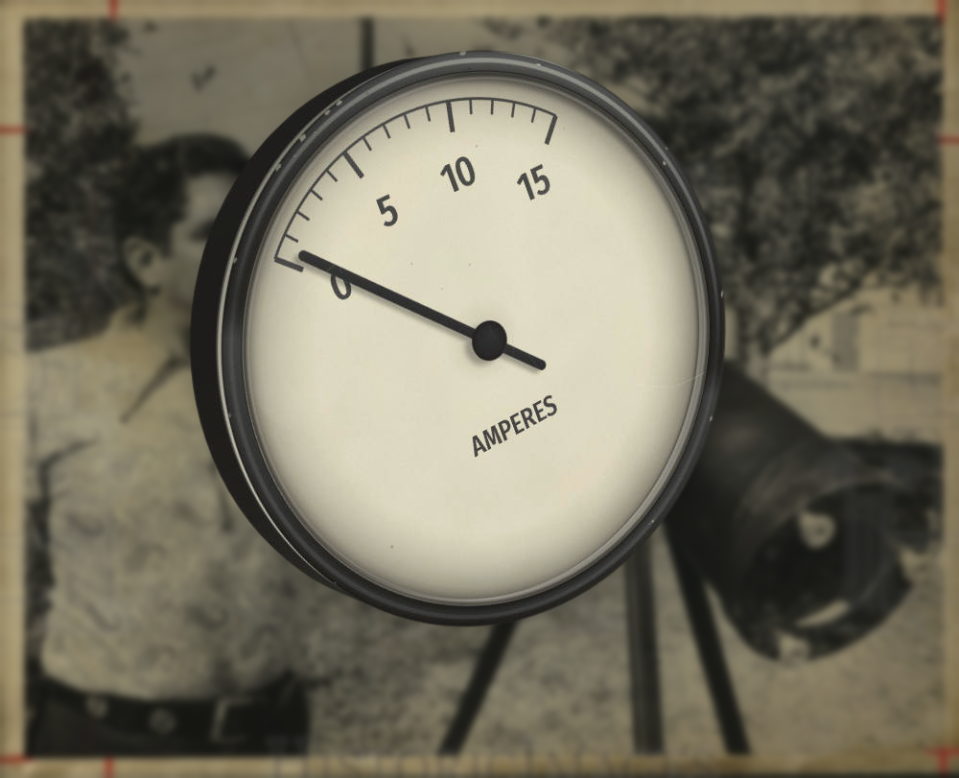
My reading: value=0.5 unit=A
